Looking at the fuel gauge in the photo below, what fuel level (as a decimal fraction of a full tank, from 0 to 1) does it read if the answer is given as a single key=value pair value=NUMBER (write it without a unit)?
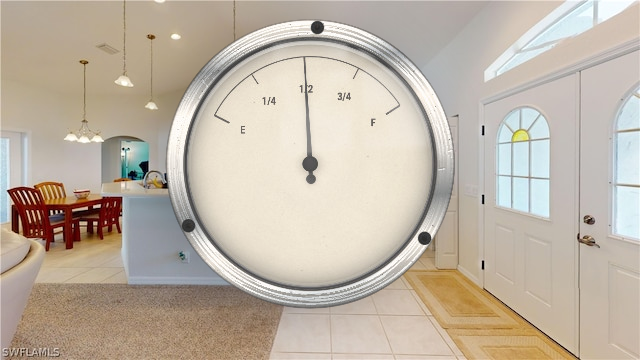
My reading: value=0.5
